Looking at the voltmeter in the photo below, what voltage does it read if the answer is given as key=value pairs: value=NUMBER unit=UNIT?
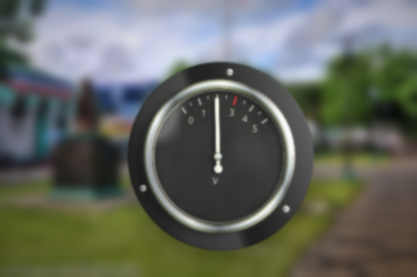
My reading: value=2 unit=V
